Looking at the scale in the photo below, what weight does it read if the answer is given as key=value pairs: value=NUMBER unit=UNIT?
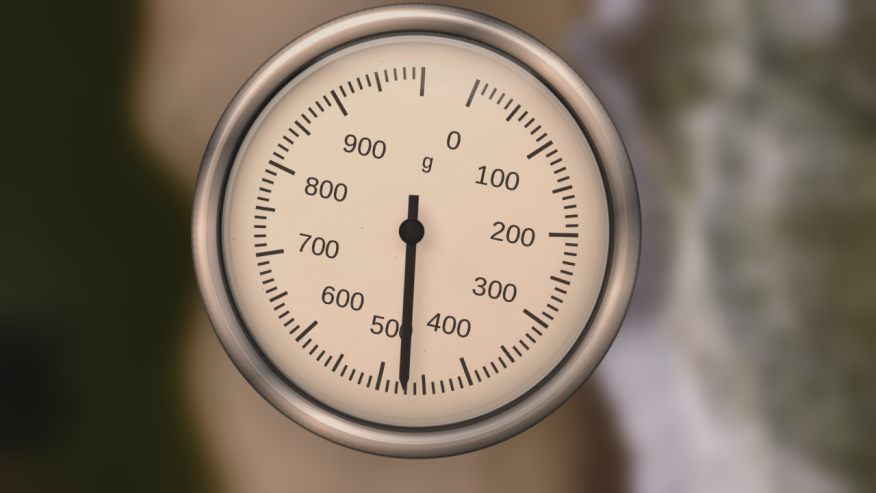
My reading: value=470 unit=g
